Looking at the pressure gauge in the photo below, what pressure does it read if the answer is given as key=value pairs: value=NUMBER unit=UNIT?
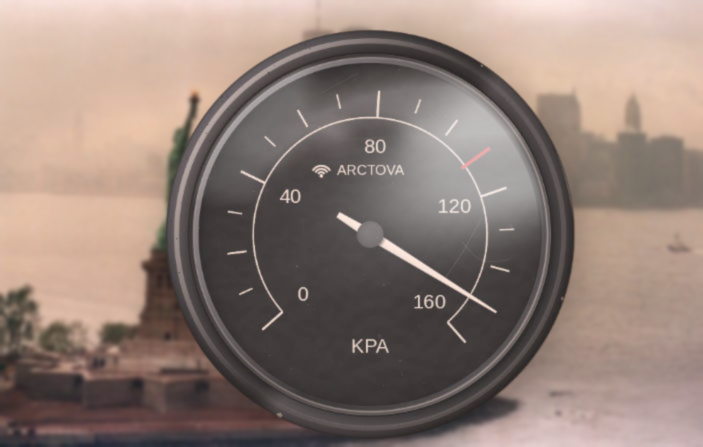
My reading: value=150 unit=kPa
